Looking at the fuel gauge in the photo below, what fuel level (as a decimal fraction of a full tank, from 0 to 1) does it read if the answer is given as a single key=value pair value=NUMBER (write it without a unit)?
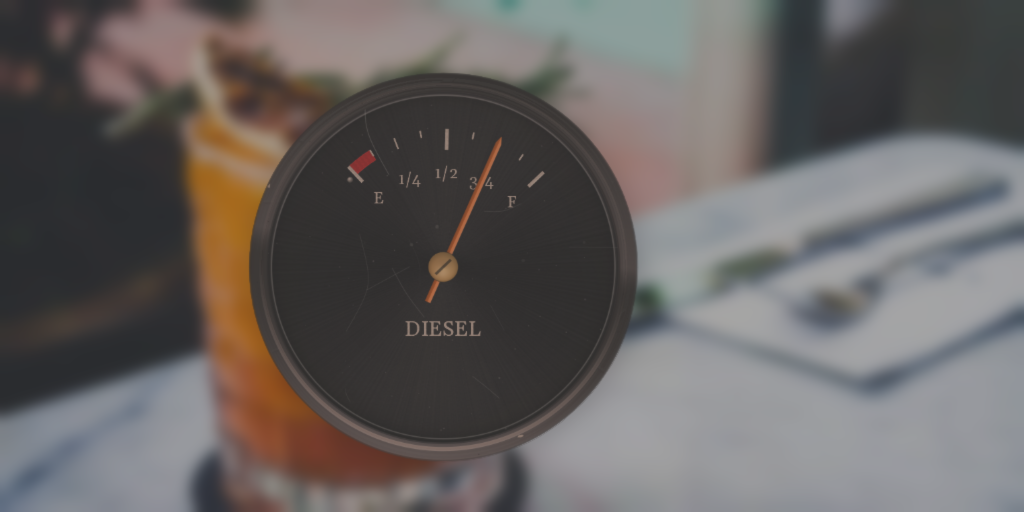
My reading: value=0.75
